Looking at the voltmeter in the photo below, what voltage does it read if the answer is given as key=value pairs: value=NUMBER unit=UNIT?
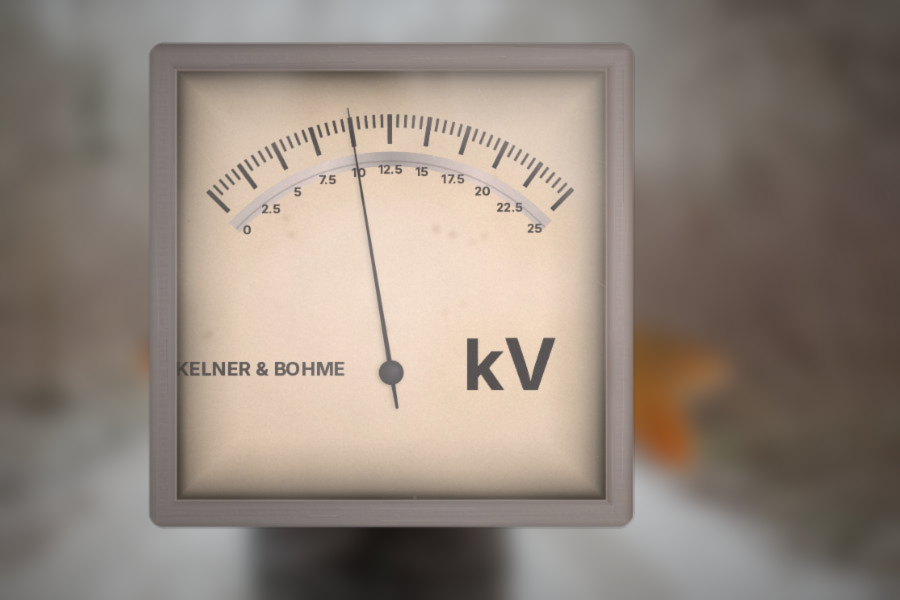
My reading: value=10 unit=kV
